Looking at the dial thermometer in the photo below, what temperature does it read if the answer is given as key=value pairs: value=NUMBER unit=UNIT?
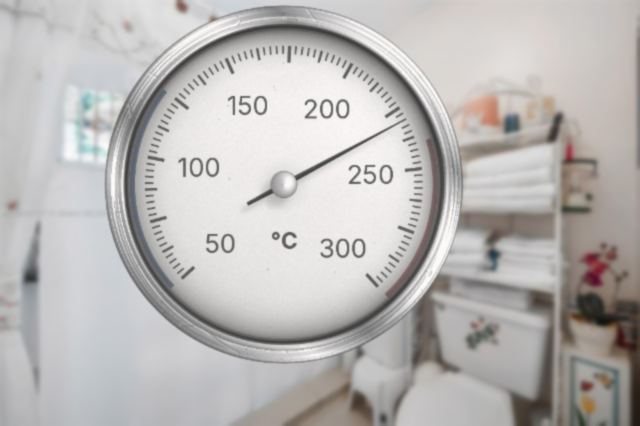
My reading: value=230 unit=°C
